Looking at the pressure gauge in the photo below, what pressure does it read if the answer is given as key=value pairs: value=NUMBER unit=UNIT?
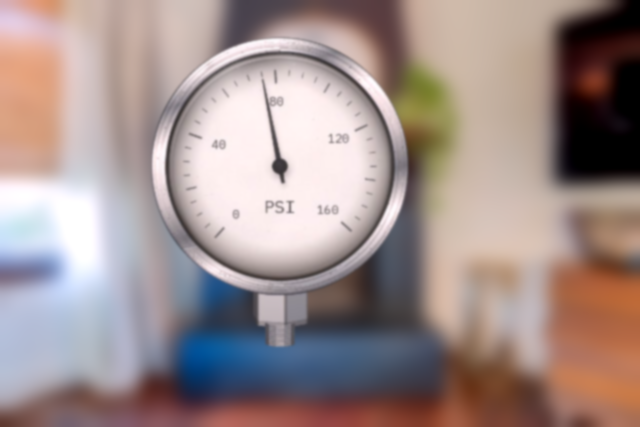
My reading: value=75 unit=psi
